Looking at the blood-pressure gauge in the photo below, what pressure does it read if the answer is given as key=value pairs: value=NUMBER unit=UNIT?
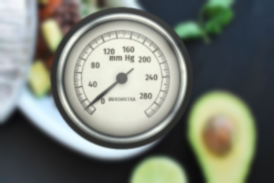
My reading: value=10 unit=mmHg
